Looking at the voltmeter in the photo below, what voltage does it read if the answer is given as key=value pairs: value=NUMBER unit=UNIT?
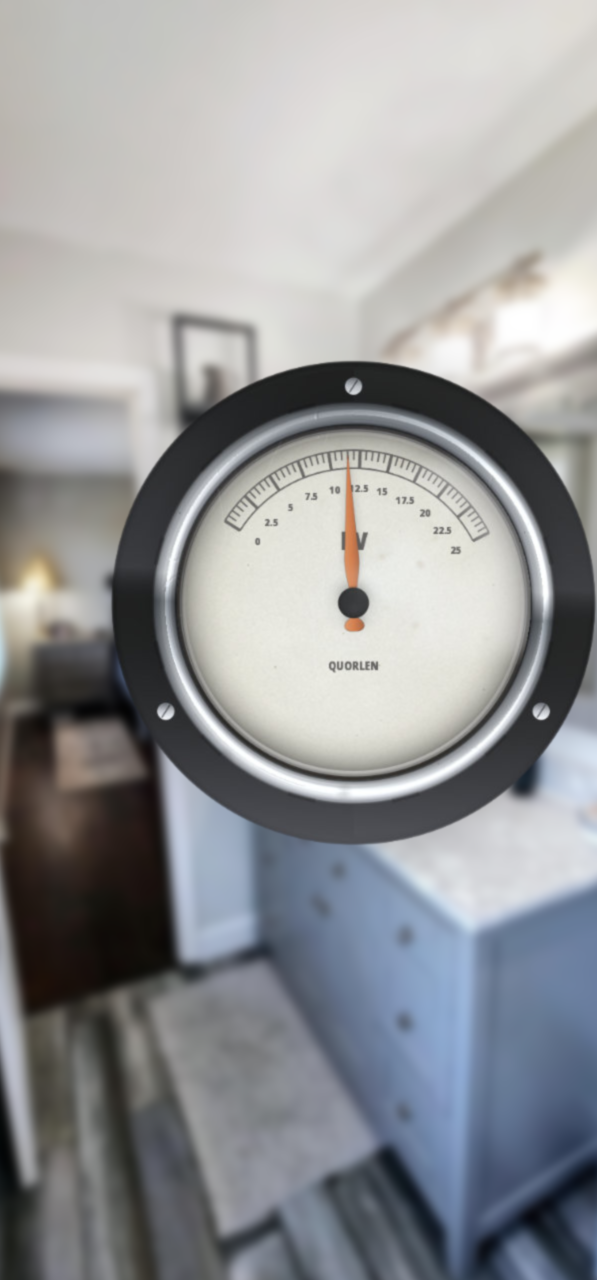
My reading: value=11.5 unit=kV
